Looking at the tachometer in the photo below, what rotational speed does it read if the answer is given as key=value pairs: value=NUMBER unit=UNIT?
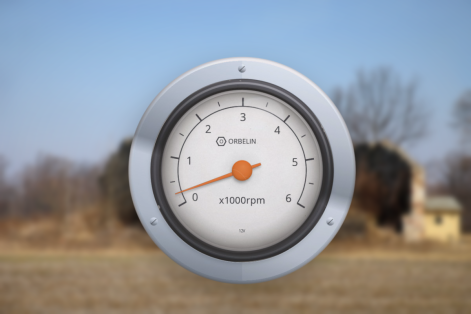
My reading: value=250 unit=rpm
